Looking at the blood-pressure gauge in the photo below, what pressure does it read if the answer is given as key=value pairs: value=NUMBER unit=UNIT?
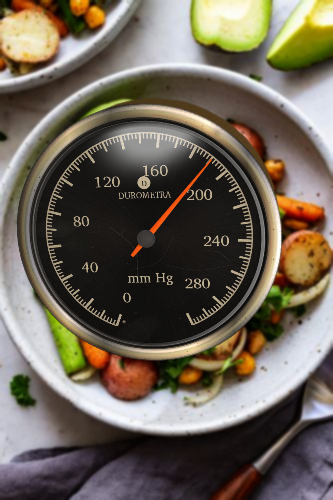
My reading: value=190 unit=mmHg
